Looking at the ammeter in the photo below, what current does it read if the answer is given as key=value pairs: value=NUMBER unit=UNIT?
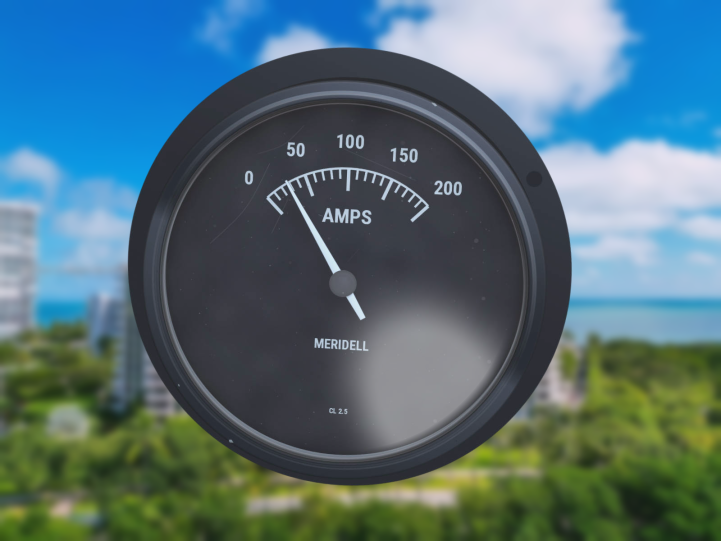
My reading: value=30 unit=A
